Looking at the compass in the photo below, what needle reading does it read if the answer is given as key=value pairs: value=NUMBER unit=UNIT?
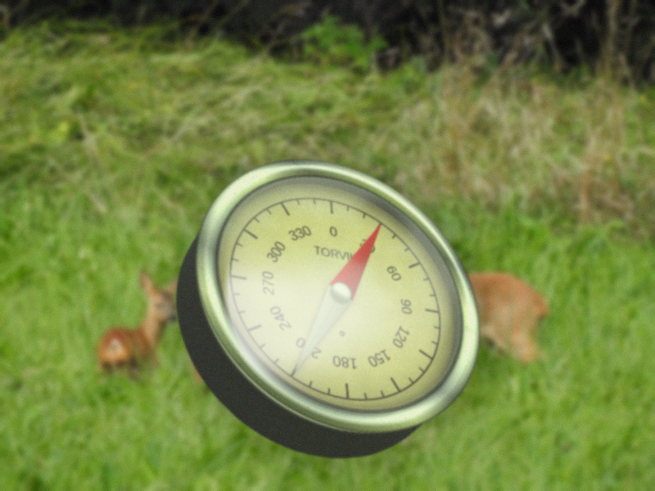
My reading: value=30 unit=°
